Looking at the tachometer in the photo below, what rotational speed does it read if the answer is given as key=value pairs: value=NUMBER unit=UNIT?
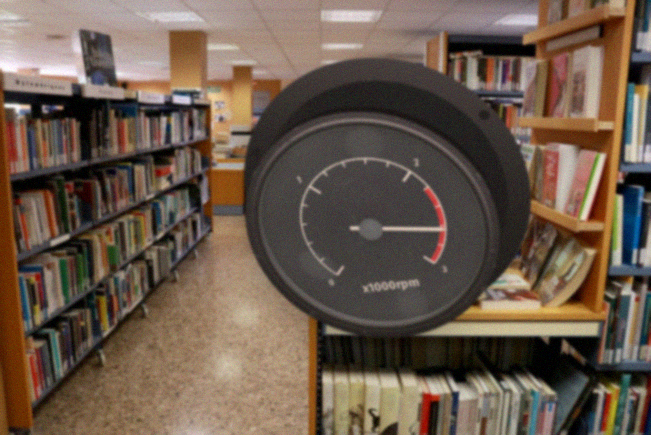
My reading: value=2600 unit=rpm
